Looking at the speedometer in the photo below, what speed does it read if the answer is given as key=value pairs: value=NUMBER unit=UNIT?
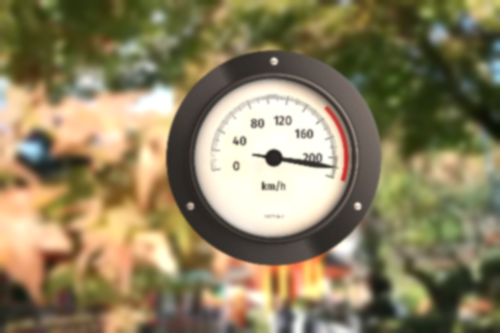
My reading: value=210 unit=km/h
